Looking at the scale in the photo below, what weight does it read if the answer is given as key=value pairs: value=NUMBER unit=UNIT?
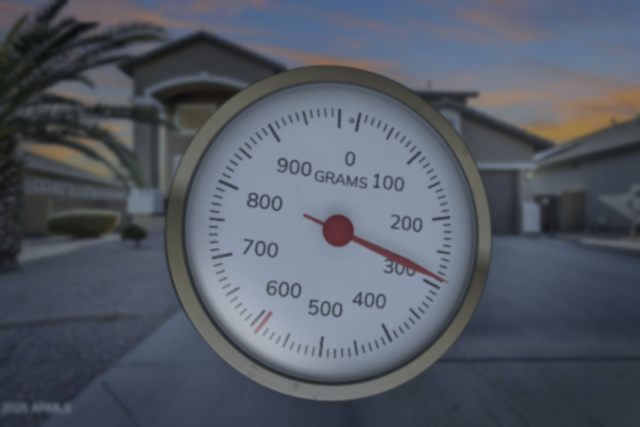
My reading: value=290 unit=g
